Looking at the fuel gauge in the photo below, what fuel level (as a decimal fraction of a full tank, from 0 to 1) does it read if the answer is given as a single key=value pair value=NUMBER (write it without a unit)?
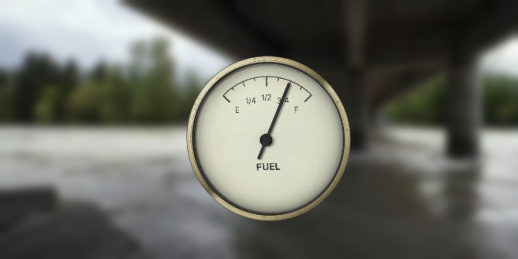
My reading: value=0.75
